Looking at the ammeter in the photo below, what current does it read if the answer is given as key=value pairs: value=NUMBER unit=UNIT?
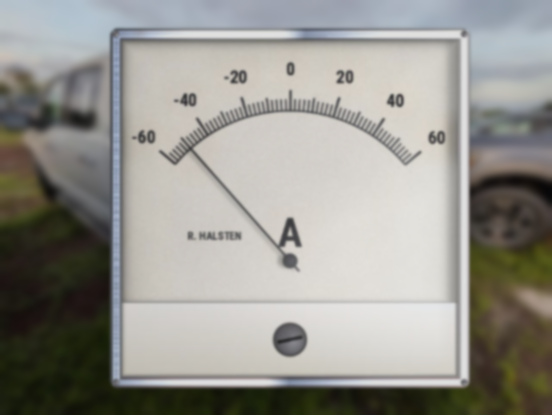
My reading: value=-50 unit=A
